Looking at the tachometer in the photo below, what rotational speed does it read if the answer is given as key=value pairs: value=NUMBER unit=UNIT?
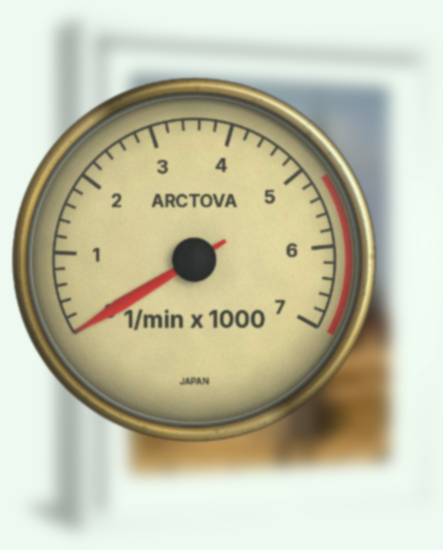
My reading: value=0 unit=rpm
